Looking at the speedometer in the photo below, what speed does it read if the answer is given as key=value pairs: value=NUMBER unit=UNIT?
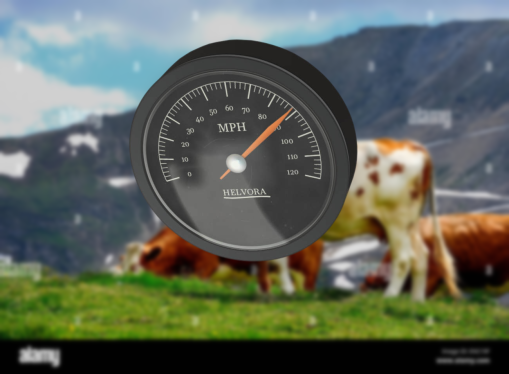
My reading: value=88 unit=mph
